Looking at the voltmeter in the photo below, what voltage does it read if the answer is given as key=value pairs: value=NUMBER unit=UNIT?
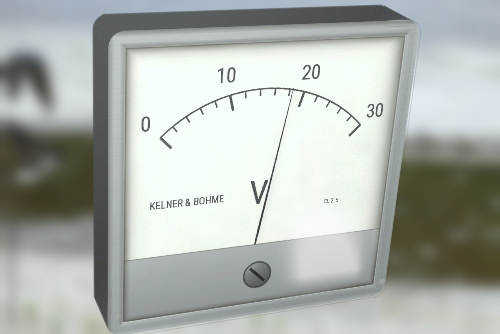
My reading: value=18 unit=V
